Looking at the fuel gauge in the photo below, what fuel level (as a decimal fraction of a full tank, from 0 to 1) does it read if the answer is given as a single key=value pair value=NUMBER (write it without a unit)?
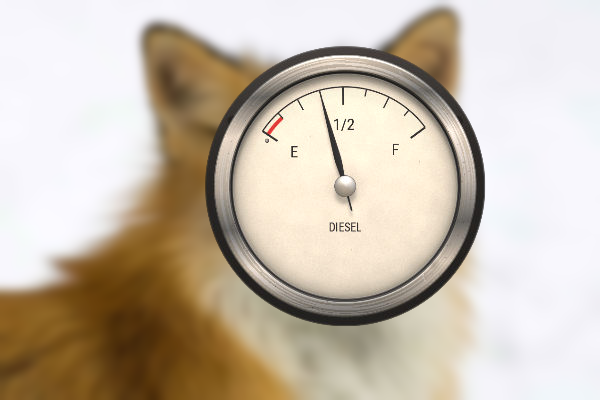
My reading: value=0.375
